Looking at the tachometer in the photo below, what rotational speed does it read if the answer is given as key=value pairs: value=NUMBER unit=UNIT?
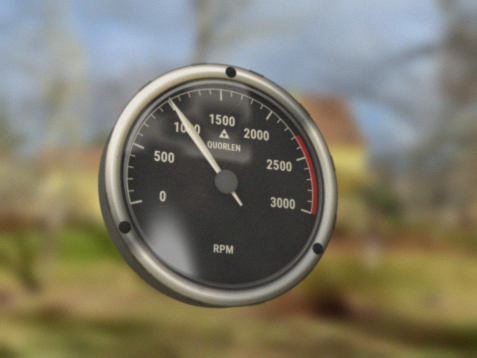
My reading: value=1000 unit=rpm
